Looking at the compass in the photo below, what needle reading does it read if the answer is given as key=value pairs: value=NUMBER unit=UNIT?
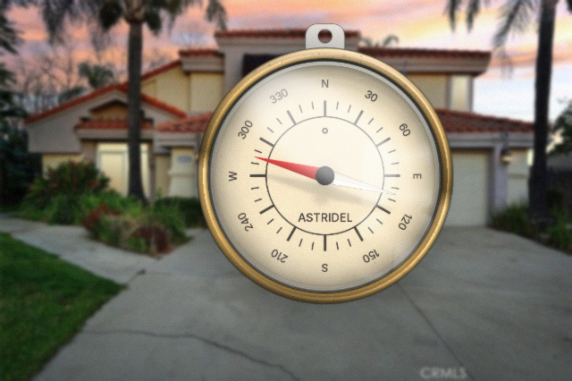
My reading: value=285 unit=°
